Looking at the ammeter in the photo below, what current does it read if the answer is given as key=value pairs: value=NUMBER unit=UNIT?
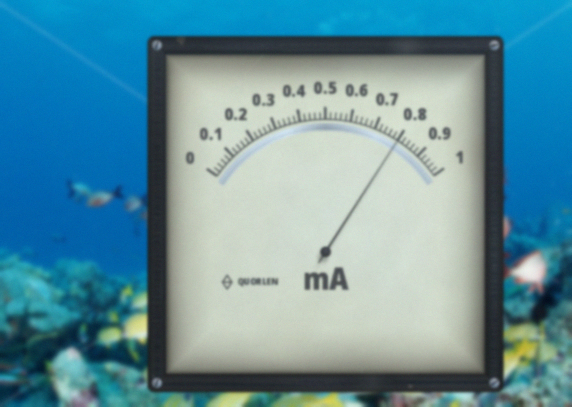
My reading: value=0.8 unit=mA
